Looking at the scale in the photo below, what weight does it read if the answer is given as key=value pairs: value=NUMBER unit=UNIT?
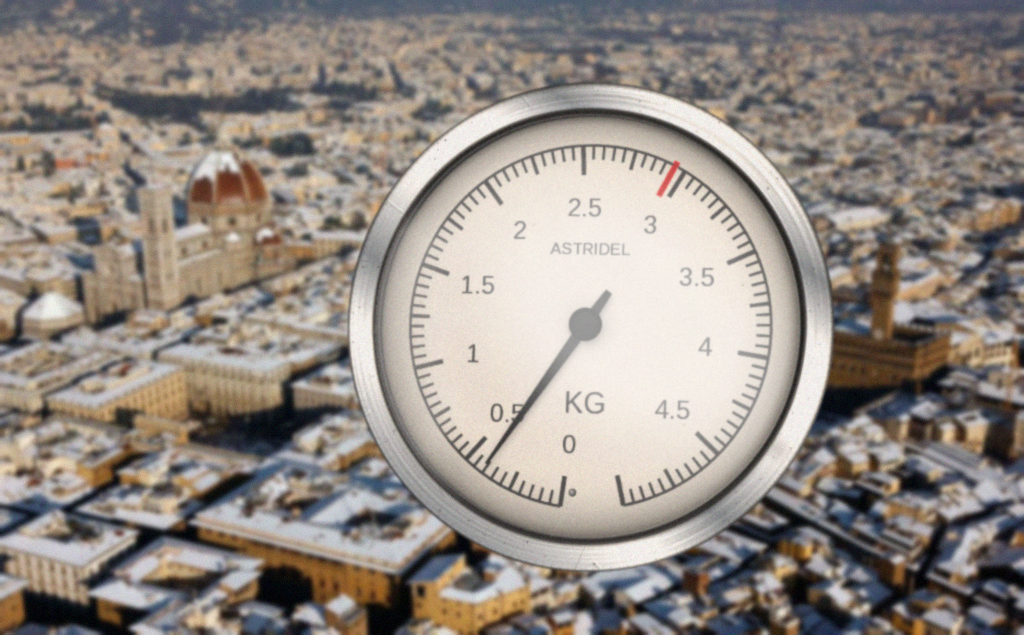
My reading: value=0.4 unit=kg
